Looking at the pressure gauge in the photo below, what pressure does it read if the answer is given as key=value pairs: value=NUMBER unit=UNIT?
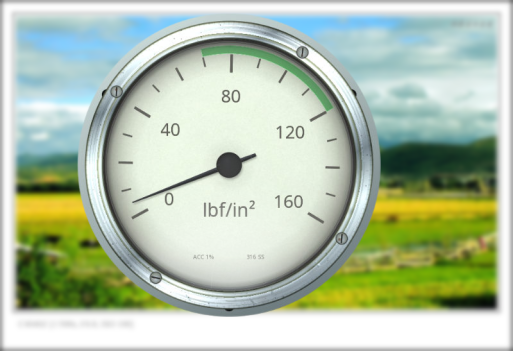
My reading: value=5 unit=psi
